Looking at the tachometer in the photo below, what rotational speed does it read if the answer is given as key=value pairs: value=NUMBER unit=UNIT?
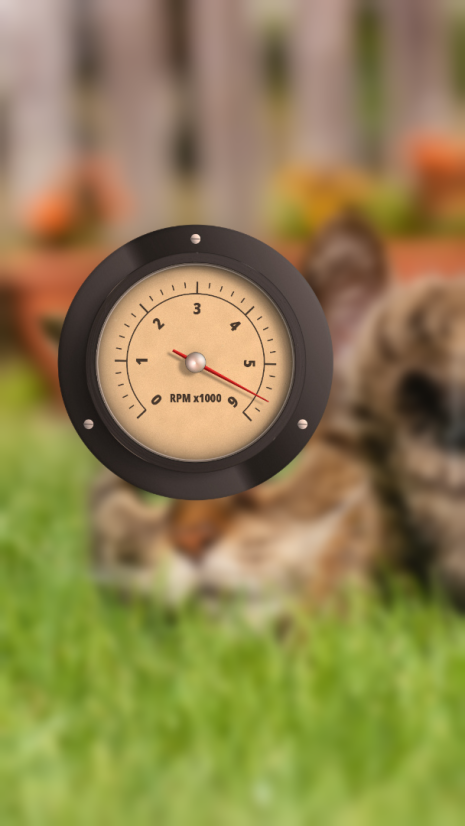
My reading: value=5600 unit=rpm
